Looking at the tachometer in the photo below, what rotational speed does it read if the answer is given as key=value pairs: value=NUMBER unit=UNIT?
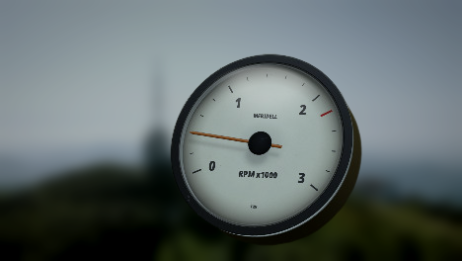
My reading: value=400 unit=rpm
